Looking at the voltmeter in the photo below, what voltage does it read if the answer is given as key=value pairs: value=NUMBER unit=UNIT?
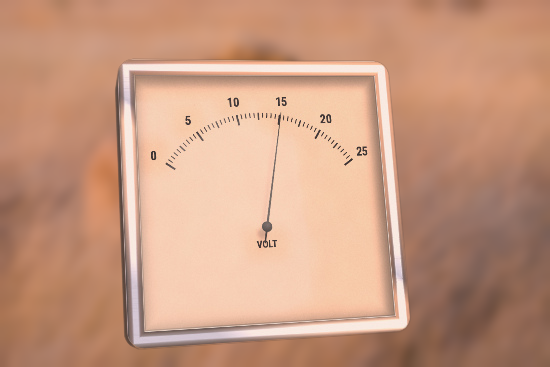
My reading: value=15 unit=V
